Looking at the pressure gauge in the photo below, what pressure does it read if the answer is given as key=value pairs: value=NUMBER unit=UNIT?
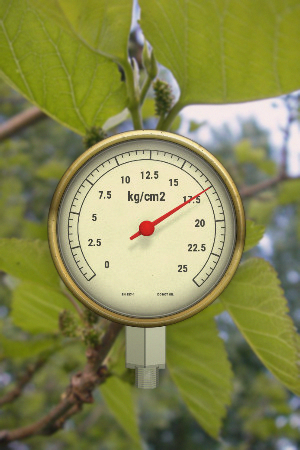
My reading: value=17.5 unit=kg/cm²
